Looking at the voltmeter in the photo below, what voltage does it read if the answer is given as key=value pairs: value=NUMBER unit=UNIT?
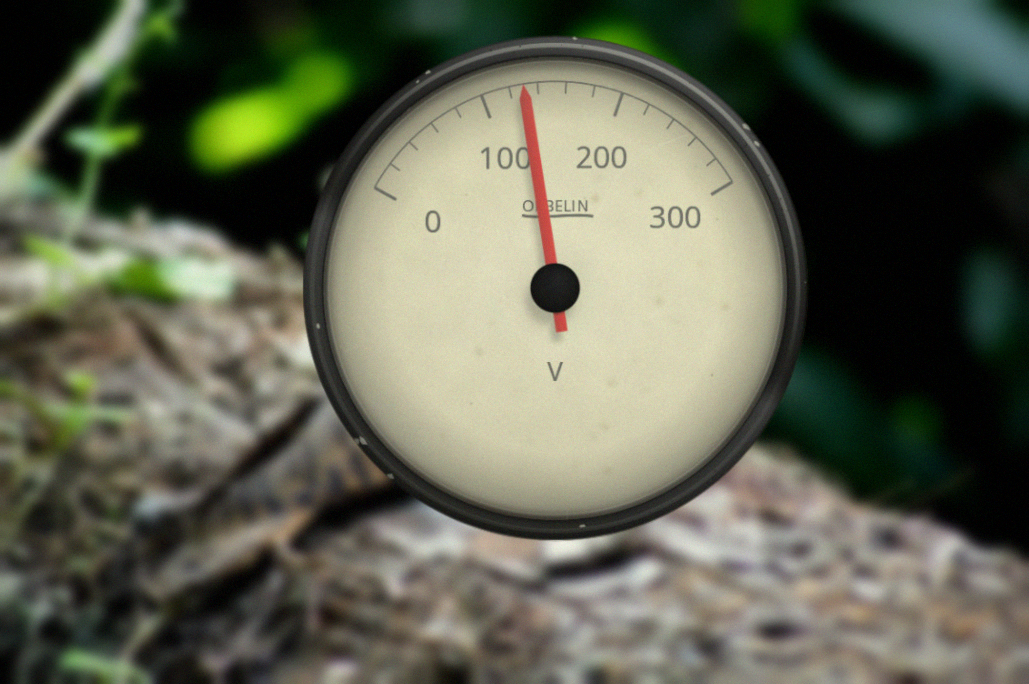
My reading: value=130 unit=V
